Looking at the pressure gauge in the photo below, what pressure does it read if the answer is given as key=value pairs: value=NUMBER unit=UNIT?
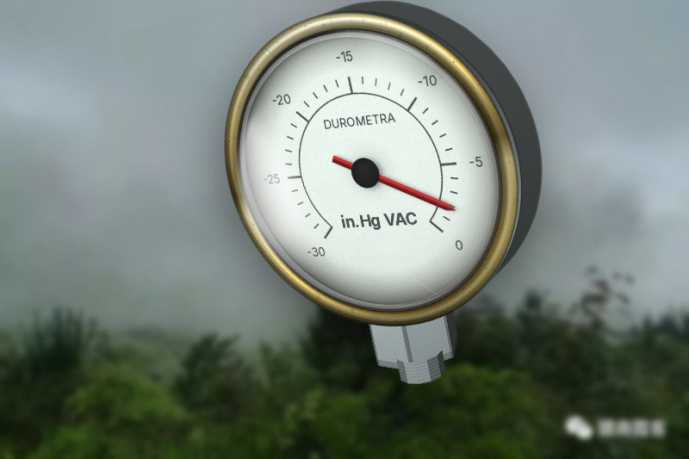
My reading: value=-2 unit=inHg
